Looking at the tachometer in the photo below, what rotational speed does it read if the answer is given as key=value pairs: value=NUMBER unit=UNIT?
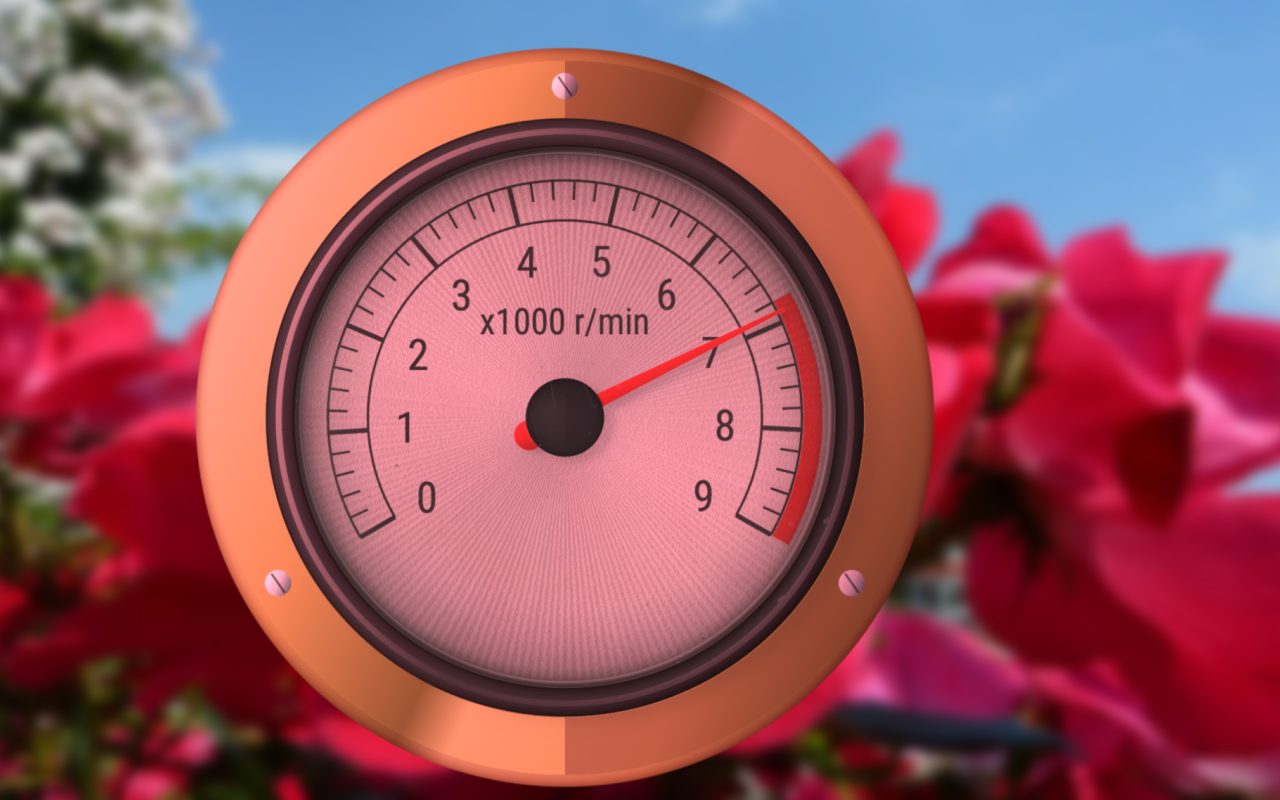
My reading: value=6900 unit=rpm
